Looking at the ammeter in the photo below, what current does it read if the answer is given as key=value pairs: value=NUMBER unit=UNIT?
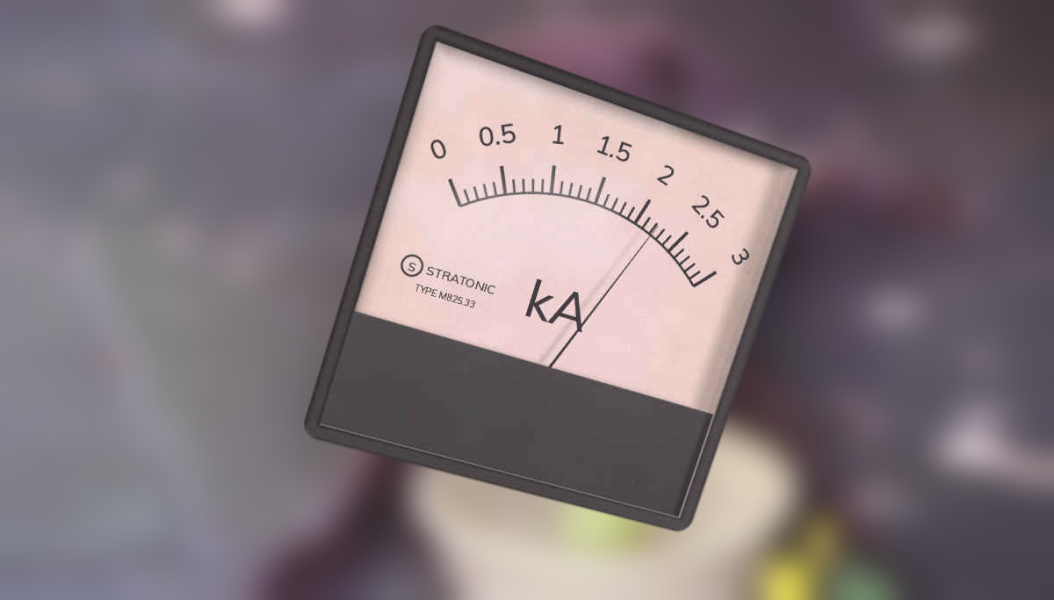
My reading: value=2.2 unit=kA
